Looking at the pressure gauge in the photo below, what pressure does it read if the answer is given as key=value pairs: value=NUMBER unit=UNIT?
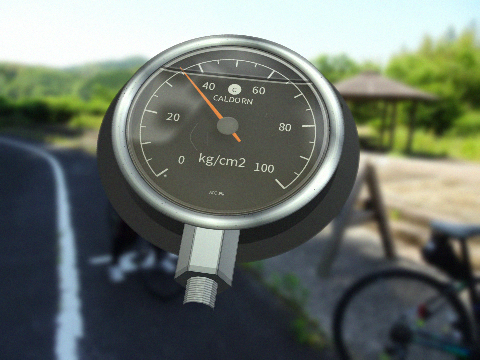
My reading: value=35 unit=kg/cm²
